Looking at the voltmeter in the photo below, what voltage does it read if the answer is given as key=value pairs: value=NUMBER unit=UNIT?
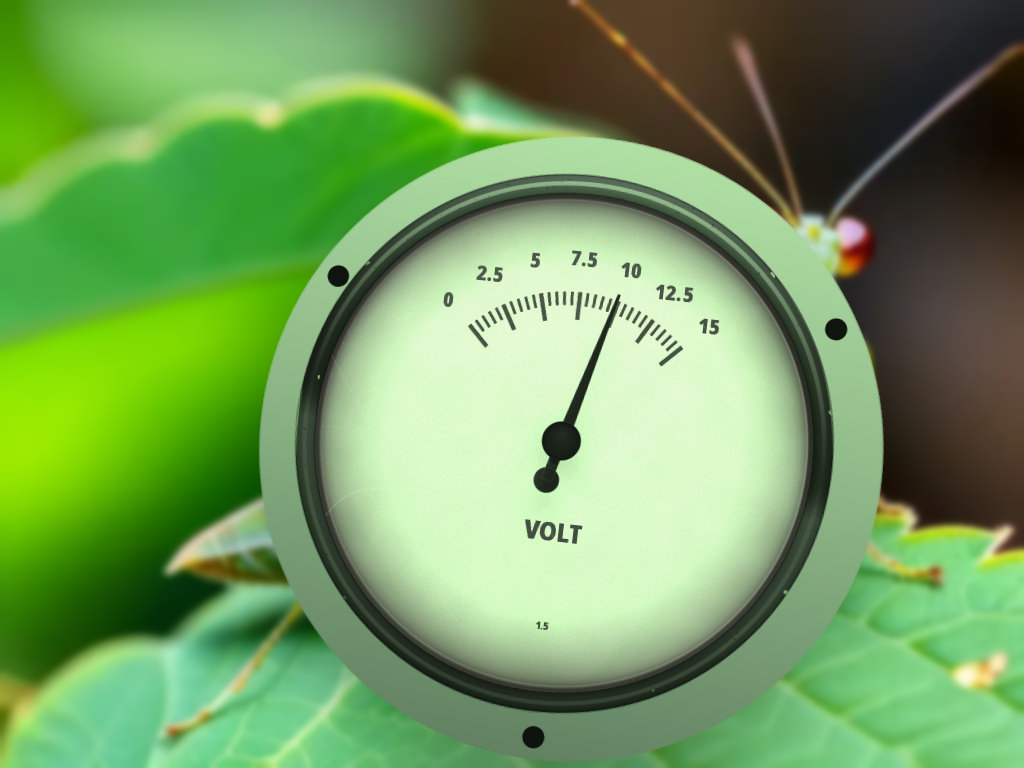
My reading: value=10 unit=V
